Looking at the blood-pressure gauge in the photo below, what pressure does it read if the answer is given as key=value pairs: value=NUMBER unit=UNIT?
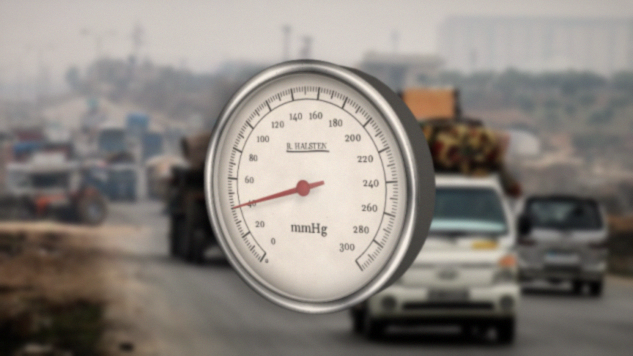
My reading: value=40 unit=mmHg
